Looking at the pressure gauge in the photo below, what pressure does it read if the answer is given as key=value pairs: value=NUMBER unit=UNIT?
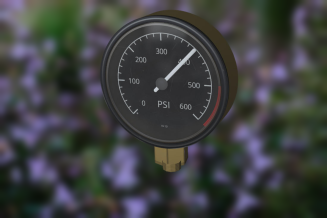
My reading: value=400 unit=psi
